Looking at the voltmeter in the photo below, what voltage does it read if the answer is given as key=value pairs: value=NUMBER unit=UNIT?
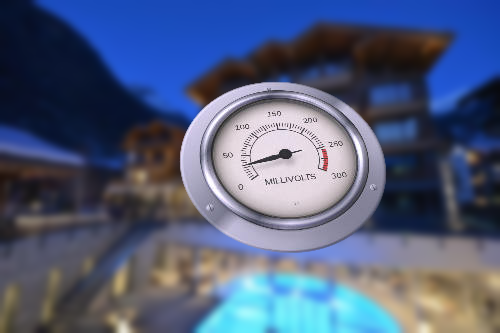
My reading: value=25 unit=mV
